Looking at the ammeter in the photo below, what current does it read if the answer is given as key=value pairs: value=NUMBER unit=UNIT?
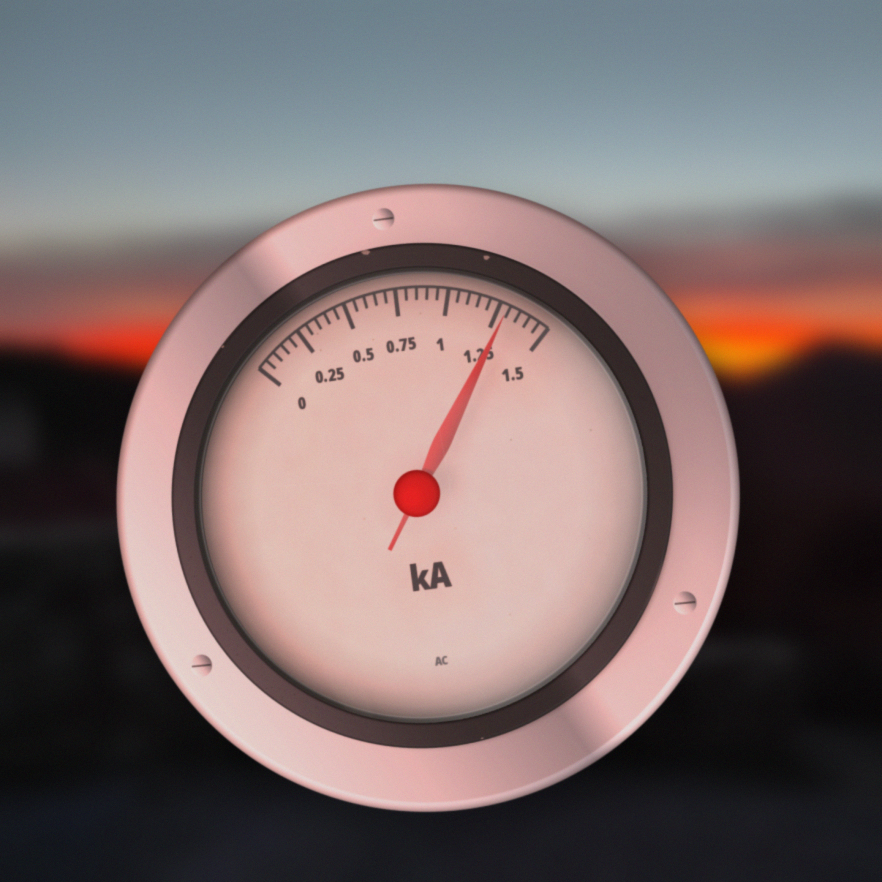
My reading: value=1.3 unit=kA
